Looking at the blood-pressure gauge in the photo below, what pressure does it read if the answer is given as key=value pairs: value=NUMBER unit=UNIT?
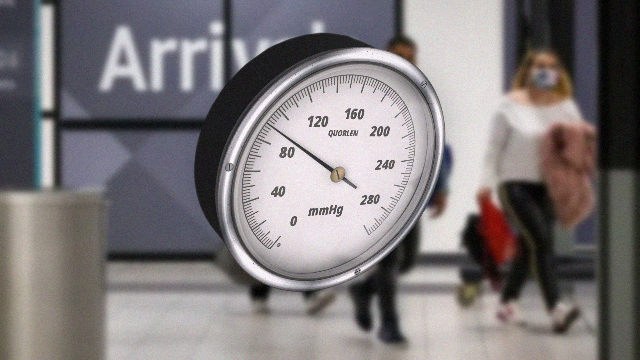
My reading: value=90 unit=mmHg
